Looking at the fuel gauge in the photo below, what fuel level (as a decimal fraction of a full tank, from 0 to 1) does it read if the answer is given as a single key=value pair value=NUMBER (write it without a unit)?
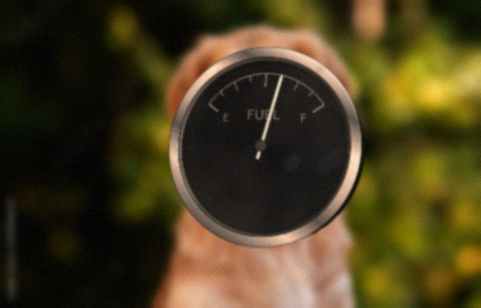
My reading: value=0.625
